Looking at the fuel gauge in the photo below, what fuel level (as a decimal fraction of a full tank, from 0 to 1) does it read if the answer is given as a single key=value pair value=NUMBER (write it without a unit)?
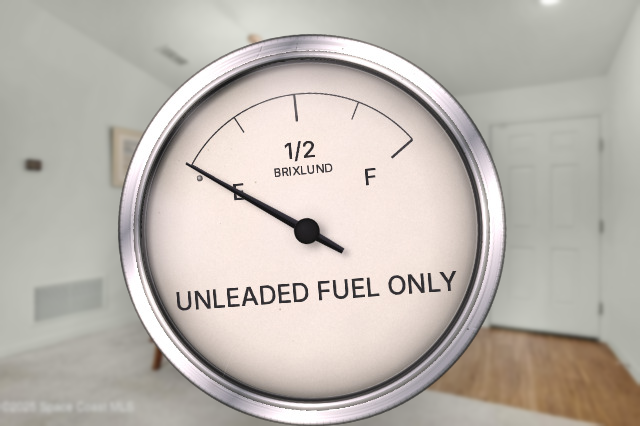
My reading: value=0
